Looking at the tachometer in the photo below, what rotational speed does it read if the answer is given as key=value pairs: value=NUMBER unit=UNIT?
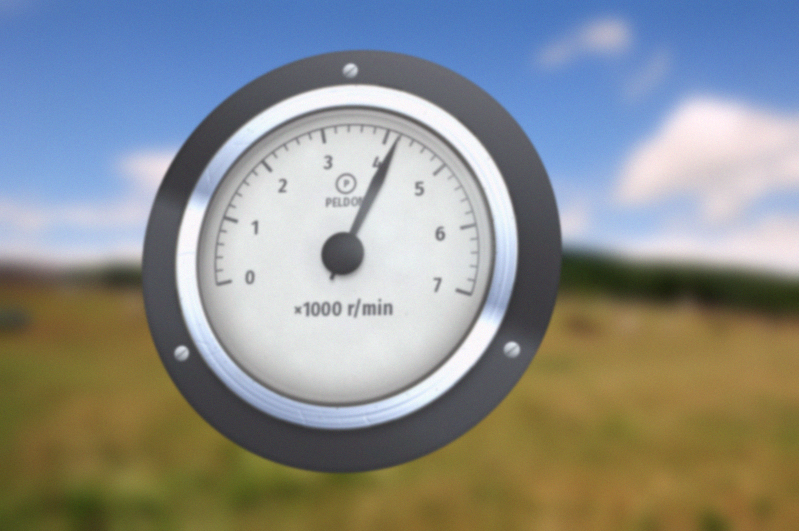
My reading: value=4200 unit=rpm
